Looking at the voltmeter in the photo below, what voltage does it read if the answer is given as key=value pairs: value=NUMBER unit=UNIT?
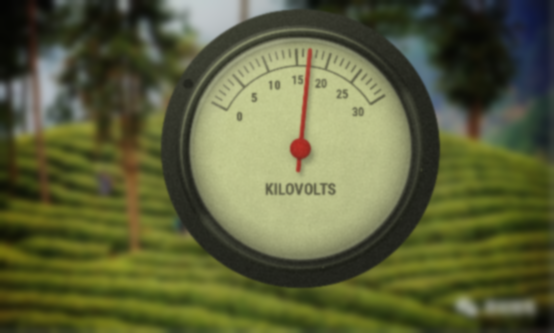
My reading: value=17 unit=kV
